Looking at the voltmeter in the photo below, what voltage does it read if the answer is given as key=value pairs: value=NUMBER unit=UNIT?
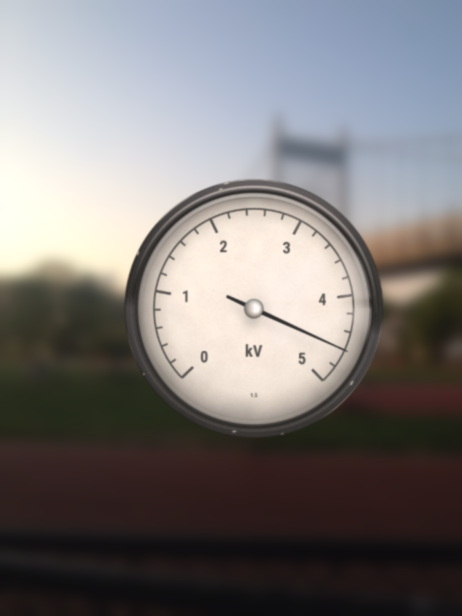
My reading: value=4.6 unit=kV
